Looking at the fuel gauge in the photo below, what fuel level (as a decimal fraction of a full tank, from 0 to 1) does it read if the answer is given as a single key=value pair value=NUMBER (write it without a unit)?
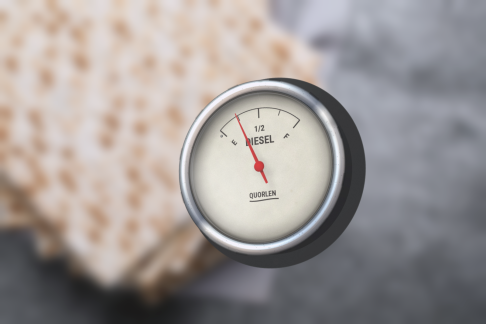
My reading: value=0.25
